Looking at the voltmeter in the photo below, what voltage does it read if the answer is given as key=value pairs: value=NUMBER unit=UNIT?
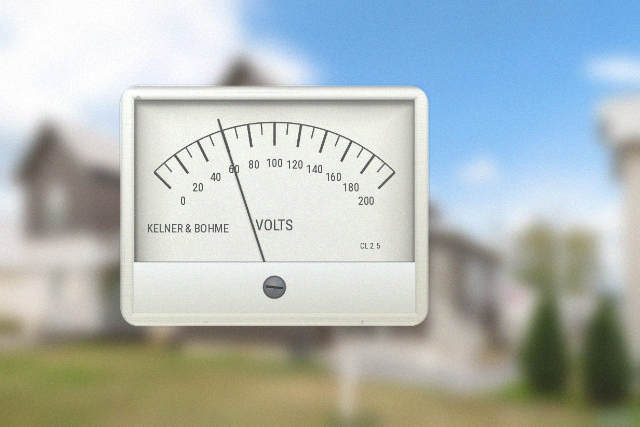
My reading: value=60 unit=V
